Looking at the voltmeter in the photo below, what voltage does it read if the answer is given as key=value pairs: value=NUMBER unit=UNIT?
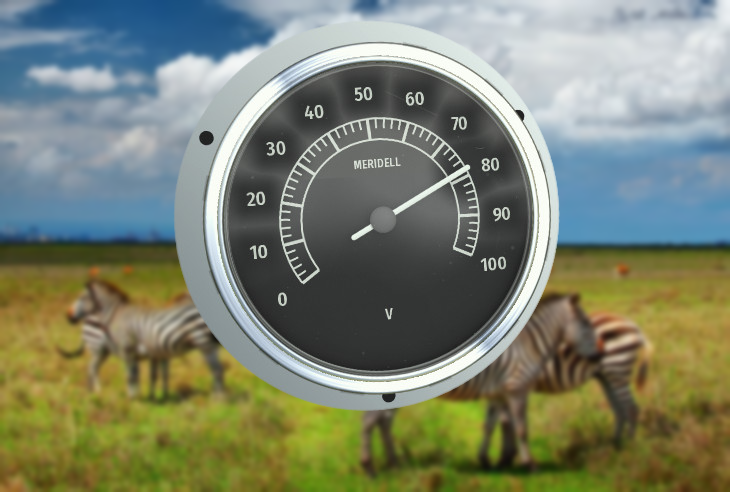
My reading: value=78 unit=V
